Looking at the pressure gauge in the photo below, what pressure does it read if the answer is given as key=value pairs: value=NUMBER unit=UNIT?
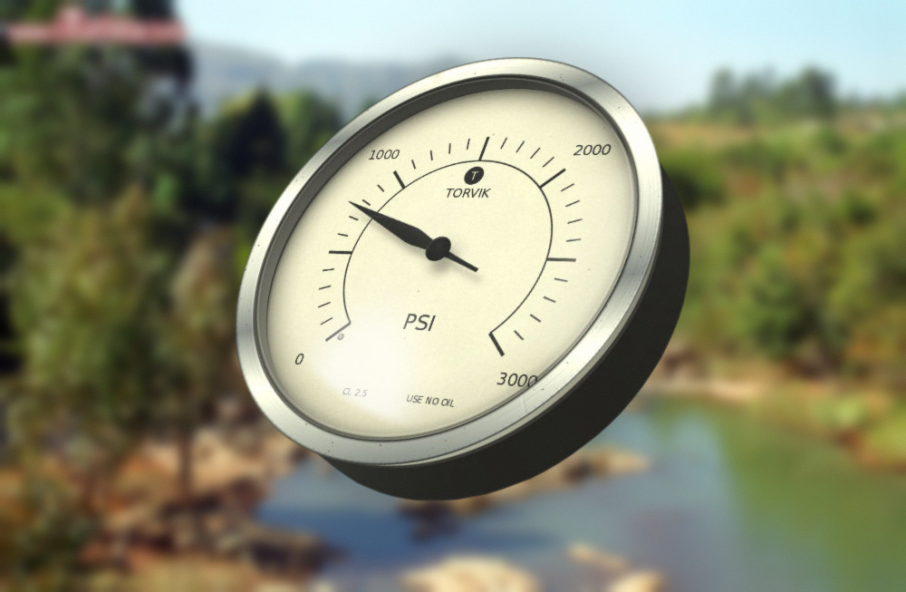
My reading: value=750 unit=psi
